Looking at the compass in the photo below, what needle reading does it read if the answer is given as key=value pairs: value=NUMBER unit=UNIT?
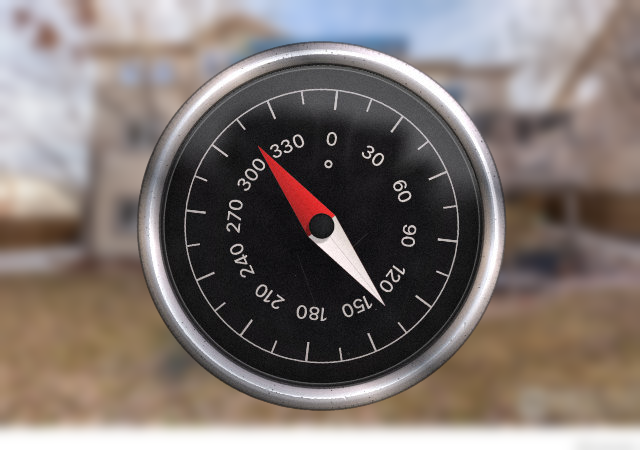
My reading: value=315 unit=°
